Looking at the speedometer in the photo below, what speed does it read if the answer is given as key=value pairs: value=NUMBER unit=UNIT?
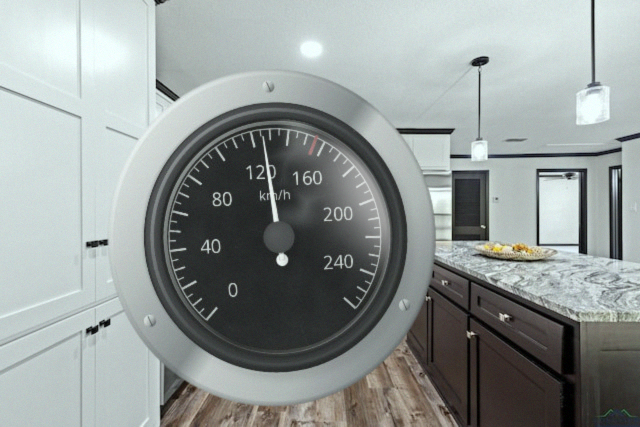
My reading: value=125 unit=km/h
